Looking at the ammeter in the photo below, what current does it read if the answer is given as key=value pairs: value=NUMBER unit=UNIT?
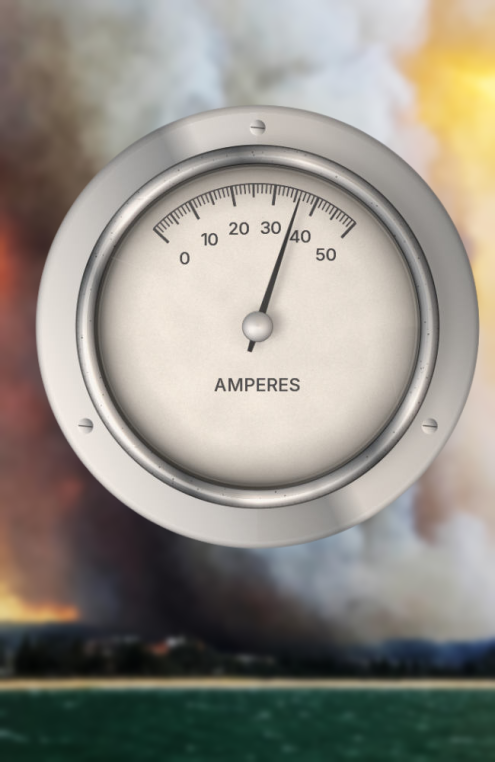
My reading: value=36 unit=A
